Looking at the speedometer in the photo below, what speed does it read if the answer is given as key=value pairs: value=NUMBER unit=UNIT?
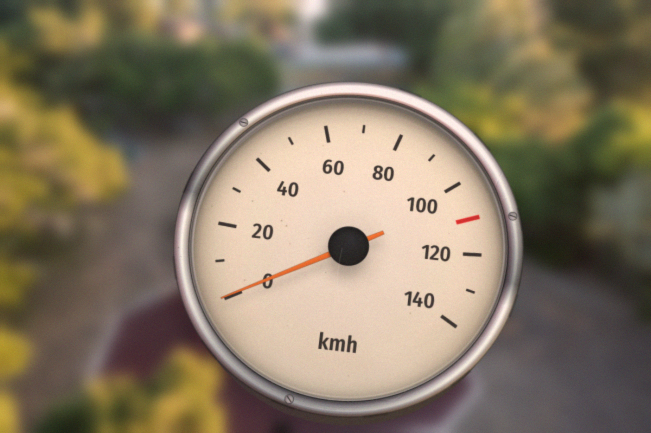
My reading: value=0 unit=km/h
